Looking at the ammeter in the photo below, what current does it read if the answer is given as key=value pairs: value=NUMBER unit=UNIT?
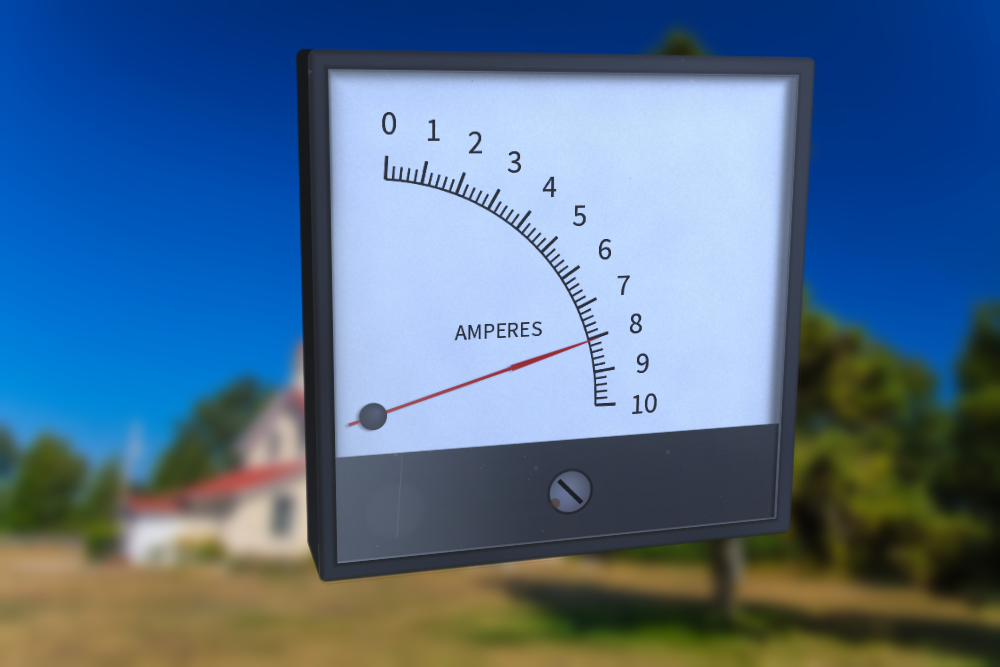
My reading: value=8 unit=A
